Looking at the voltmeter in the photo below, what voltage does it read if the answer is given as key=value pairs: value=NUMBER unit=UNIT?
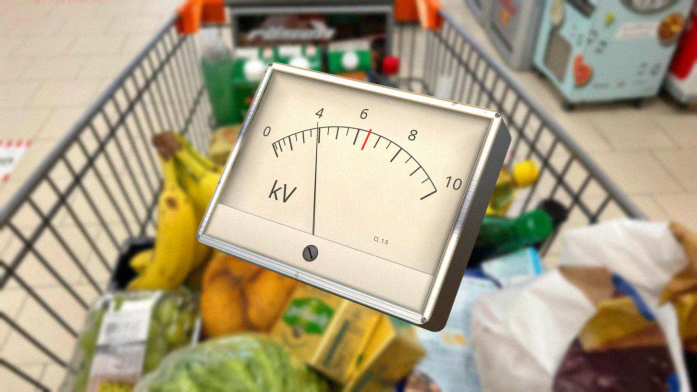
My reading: value=4 unit=kV
